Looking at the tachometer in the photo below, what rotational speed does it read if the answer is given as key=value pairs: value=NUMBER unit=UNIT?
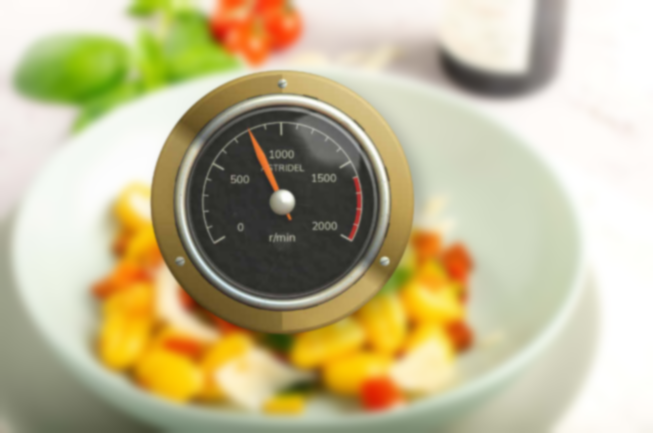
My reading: value=800 unit=rpm
